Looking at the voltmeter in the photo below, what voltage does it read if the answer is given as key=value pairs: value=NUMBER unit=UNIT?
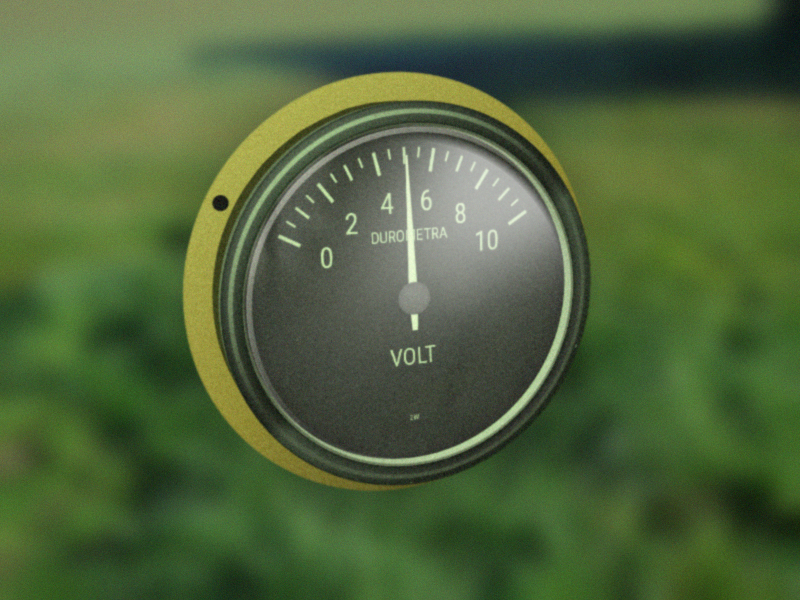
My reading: value=5 unit=V
